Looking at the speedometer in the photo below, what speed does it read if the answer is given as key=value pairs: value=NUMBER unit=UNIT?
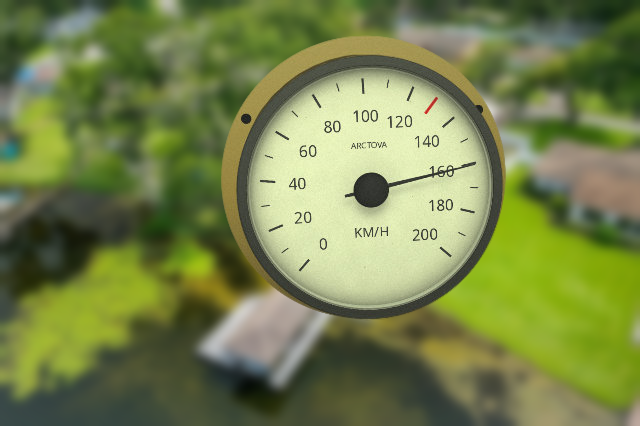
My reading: value=160 unit=km/h
